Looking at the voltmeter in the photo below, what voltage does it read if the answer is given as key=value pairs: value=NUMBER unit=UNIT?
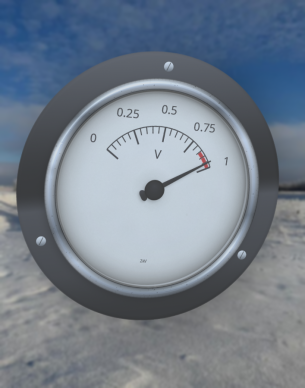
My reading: value=0.95 unit=V
